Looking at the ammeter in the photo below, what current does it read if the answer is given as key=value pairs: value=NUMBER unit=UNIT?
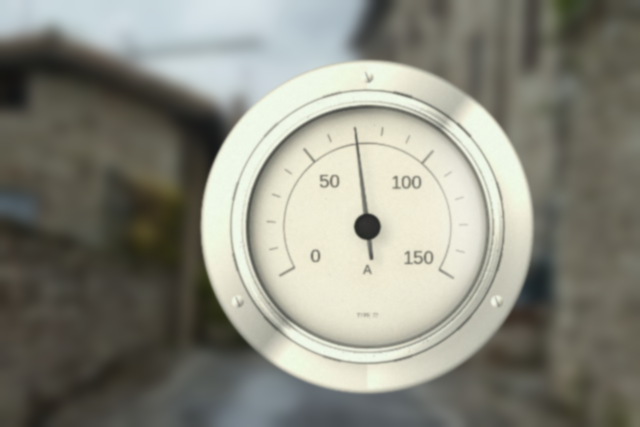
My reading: value=70 unit=A
